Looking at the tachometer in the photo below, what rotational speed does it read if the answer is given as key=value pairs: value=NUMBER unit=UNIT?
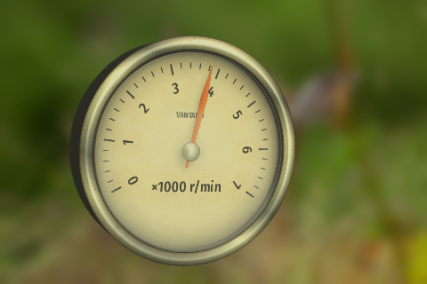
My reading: value=3800 unit=rpm
